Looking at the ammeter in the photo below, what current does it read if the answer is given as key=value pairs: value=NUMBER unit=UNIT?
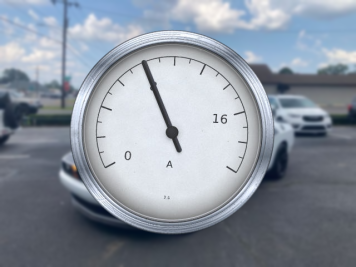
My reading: value=8 unit=A
